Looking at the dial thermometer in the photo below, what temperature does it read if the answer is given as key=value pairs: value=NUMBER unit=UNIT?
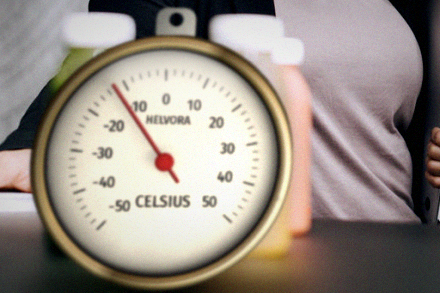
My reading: value=-12 unit=°C
